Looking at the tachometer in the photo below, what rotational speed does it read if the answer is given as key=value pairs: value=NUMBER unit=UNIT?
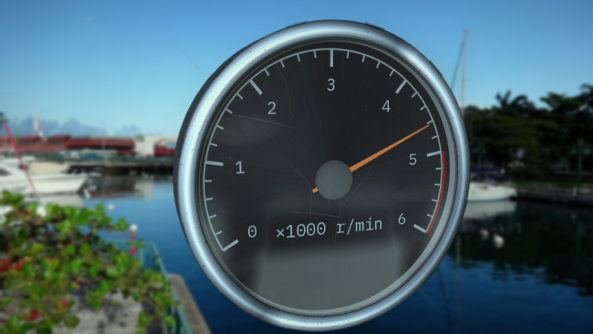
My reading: value=4600 unit=rpm
